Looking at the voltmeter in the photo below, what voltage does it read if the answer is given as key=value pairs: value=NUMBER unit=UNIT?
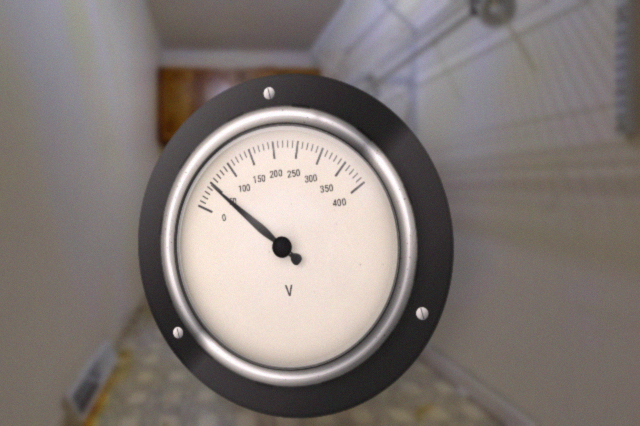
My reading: value=50 unit=V
